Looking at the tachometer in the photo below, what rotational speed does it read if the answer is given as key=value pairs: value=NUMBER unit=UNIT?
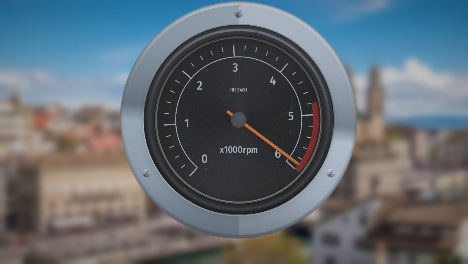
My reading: value=5900 unit=rpm
